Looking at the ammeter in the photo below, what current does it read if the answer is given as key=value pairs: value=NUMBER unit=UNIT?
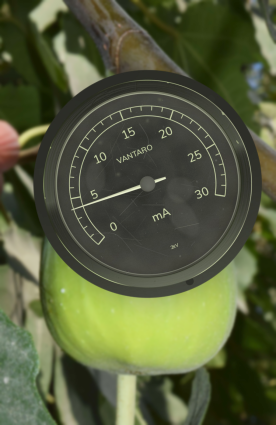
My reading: value=4 unit=mA
